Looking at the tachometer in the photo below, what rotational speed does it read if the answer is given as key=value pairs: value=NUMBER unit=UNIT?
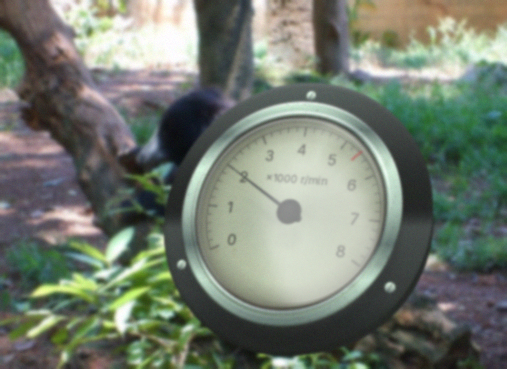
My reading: value=2000 unit=rpm
